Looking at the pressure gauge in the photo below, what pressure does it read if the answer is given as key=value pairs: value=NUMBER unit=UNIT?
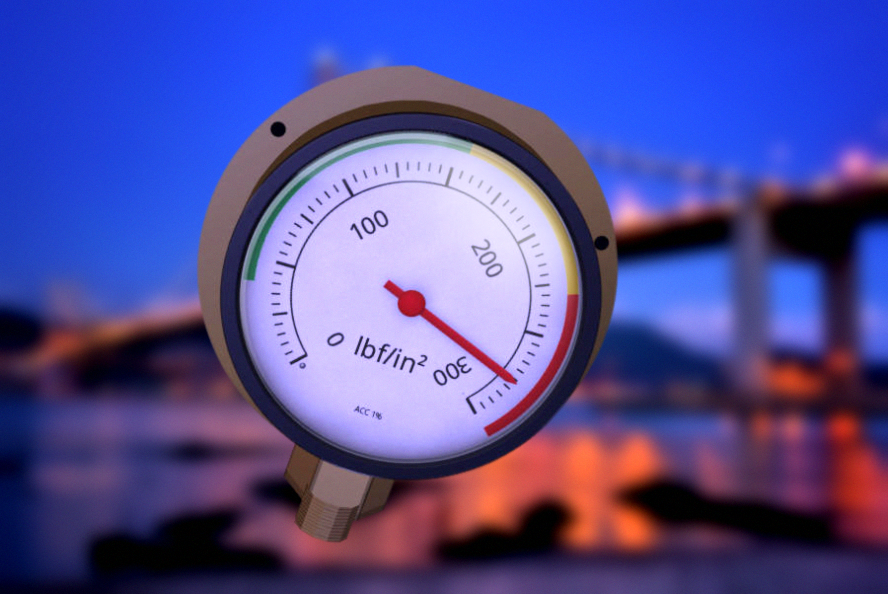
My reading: value=275 unit=psi
